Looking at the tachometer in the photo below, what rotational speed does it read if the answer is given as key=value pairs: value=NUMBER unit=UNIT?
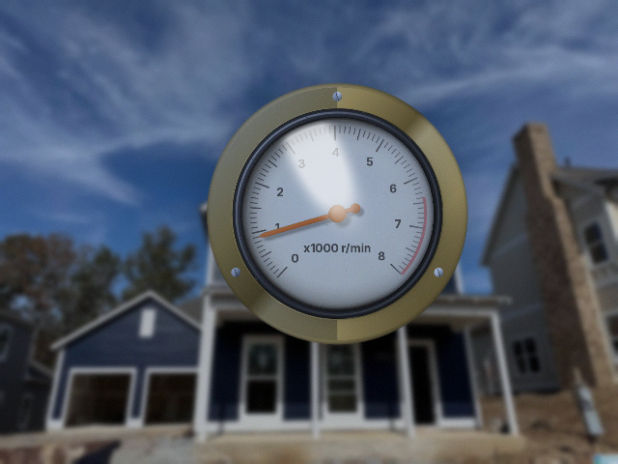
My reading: value=900 unit=rpm
